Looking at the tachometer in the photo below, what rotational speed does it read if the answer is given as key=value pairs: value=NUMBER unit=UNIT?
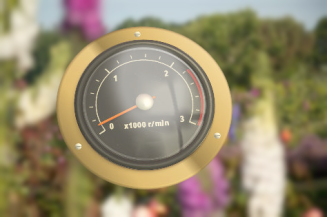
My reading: value=100 unit=rpm
